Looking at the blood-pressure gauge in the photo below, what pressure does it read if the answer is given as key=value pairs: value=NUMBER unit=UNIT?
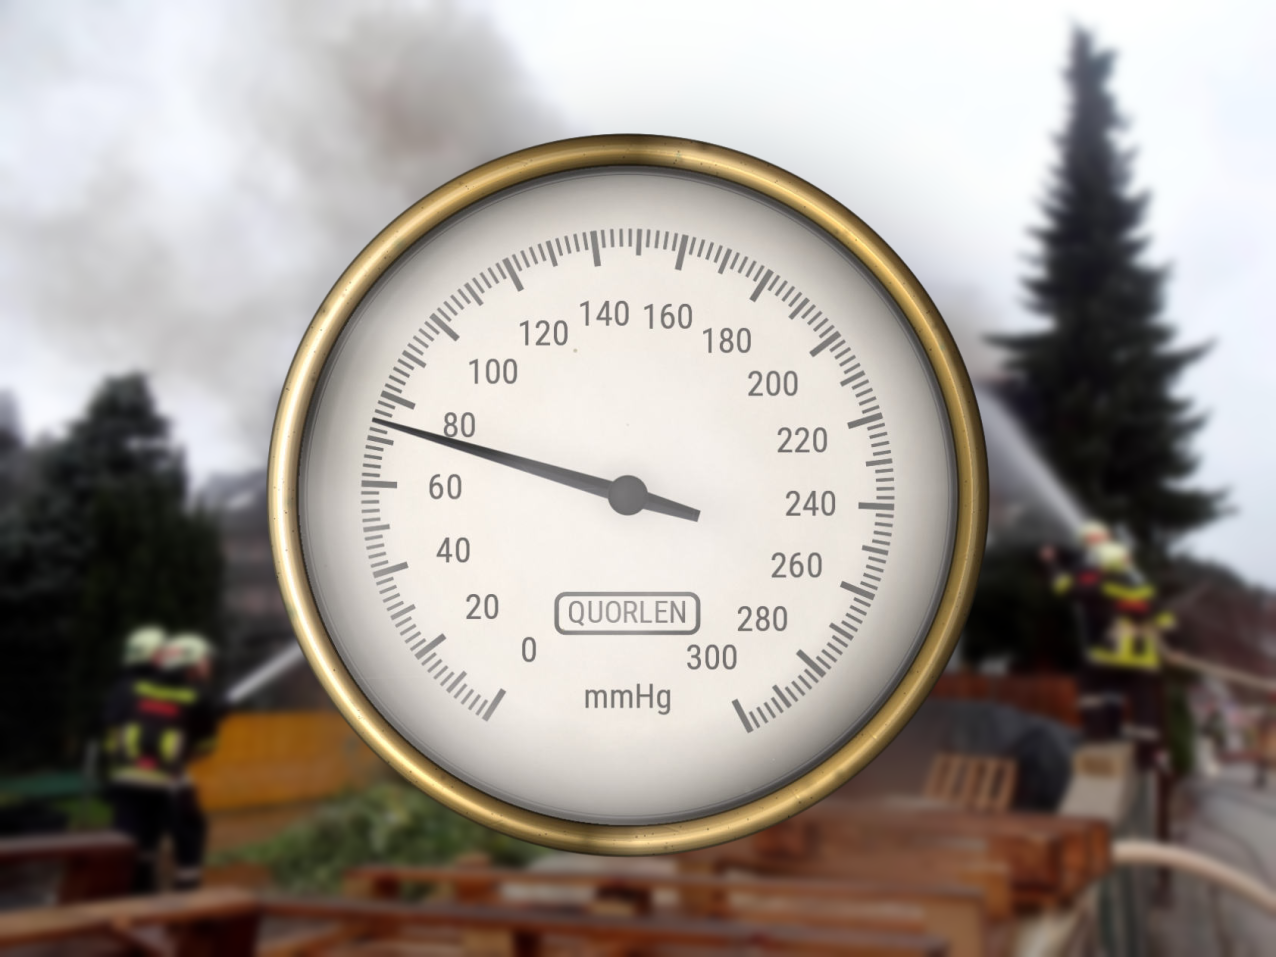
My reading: value=74 unit=mmHg
